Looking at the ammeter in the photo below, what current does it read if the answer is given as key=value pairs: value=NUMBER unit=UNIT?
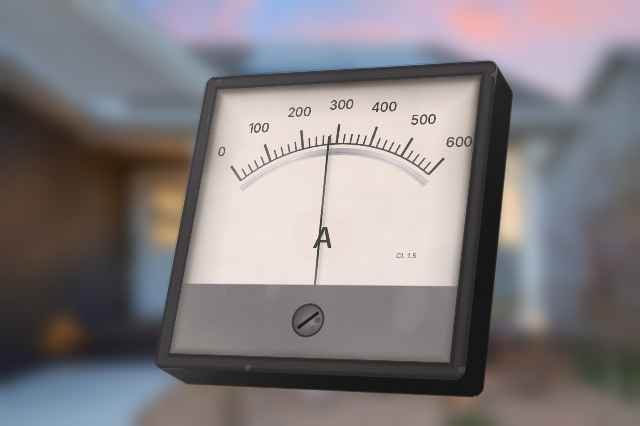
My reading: value=280 unit=A
